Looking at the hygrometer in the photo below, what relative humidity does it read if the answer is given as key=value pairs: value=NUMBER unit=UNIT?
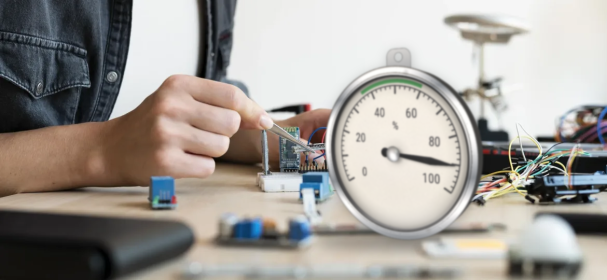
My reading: value=90 unit=%
